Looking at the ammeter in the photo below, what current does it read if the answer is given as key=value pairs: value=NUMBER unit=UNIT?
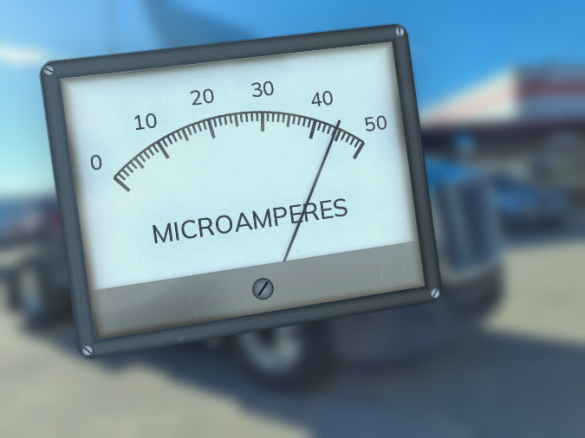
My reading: value=44 unit=µA
